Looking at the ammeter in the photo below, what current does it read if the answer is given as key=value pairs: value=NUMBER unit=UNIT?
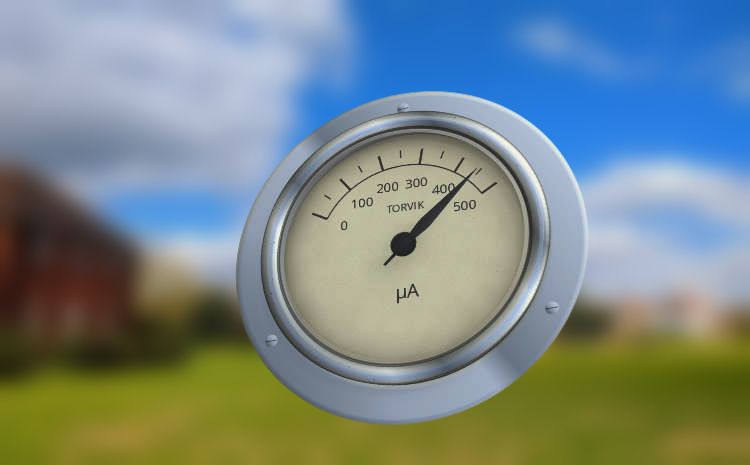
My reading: value=450 unit=µA
